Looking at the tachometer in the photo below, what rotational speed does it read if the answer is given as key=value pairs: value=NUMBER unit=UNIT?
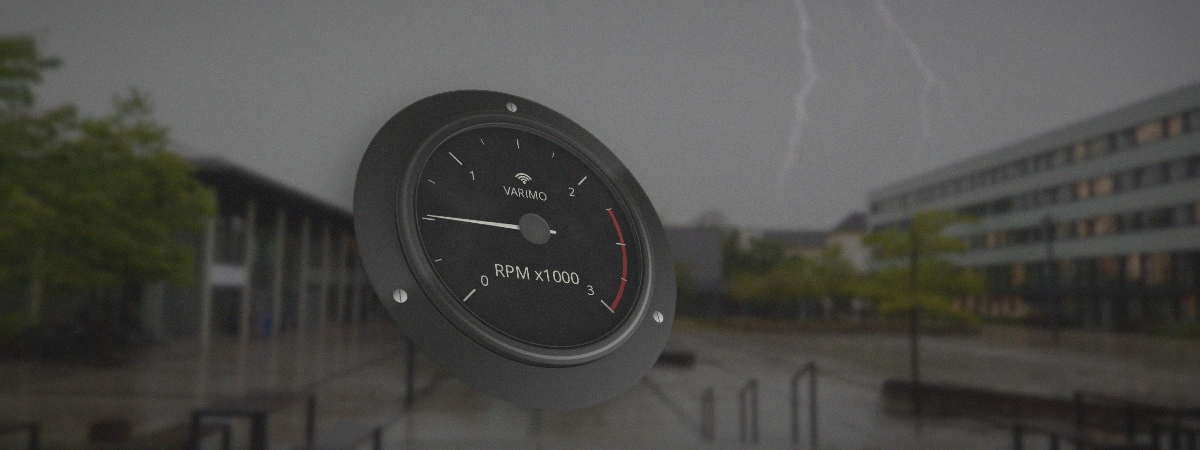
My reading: value=500 unit=rpm
